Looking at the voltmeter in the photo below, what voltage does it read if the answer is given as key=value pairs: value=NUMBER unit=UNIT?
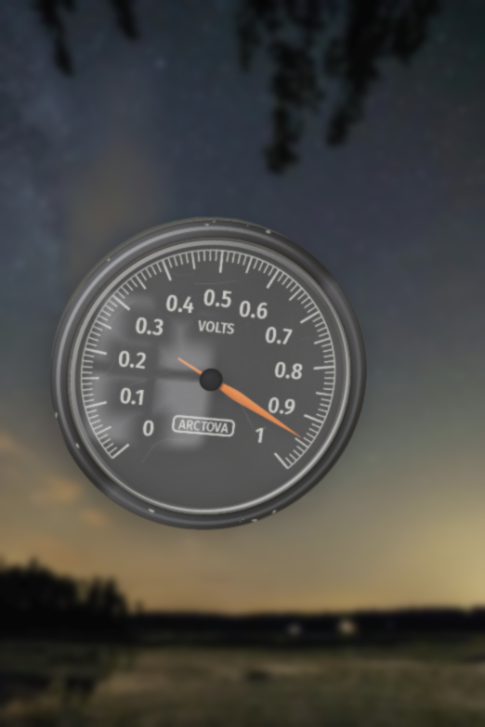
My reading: value=0.94 unit=V
